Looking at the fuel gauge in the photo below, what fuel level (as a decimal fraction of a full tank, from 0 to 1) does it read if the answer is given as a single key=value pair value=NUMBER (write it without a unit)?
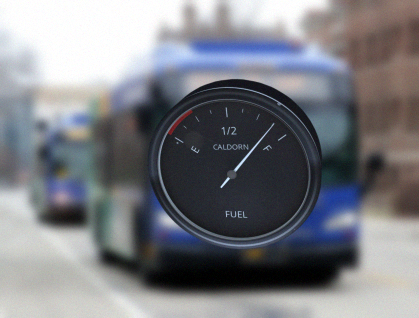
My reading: value=0.875
